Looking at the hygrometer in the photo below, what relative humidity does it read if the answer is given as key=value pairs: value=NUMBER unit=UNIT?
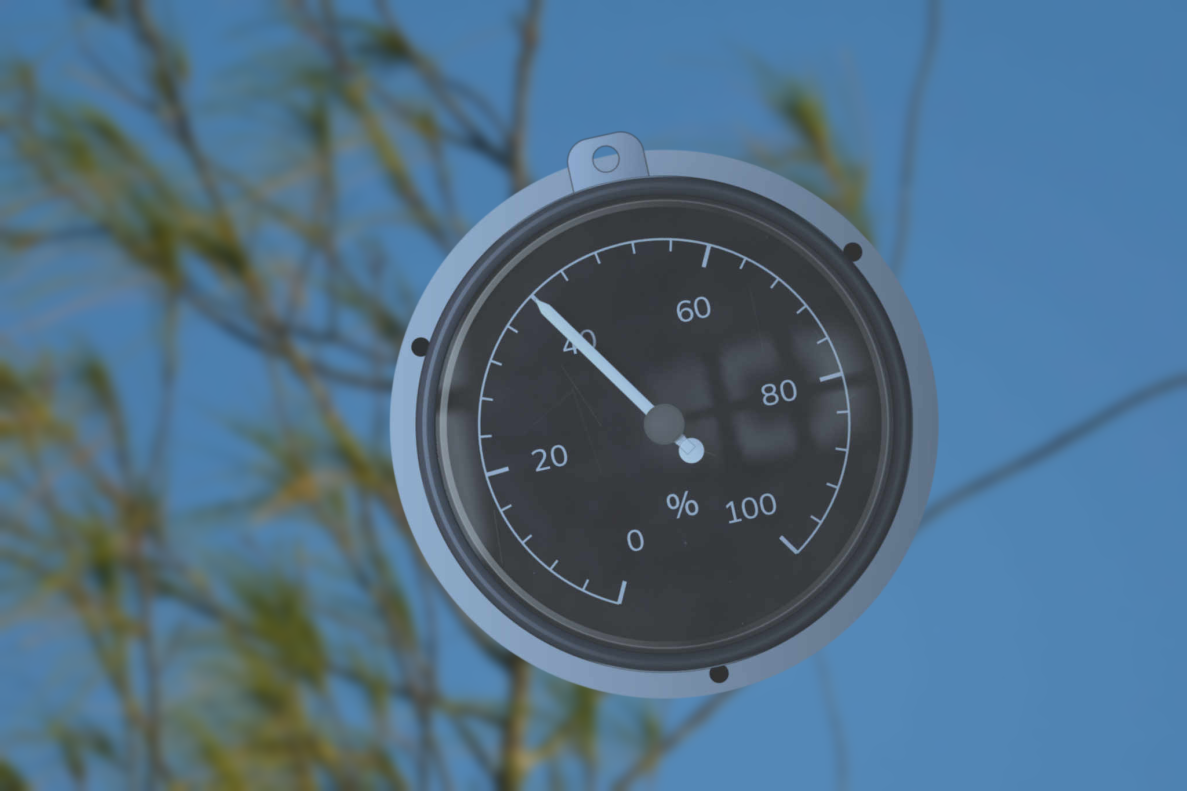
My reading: value=40 unit=%
